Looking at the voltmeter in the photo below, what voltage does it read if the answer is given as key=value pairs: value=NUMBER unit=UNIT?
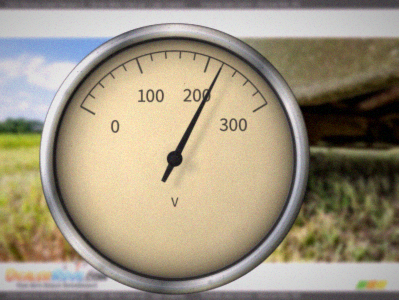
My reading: value=220 unit=V
